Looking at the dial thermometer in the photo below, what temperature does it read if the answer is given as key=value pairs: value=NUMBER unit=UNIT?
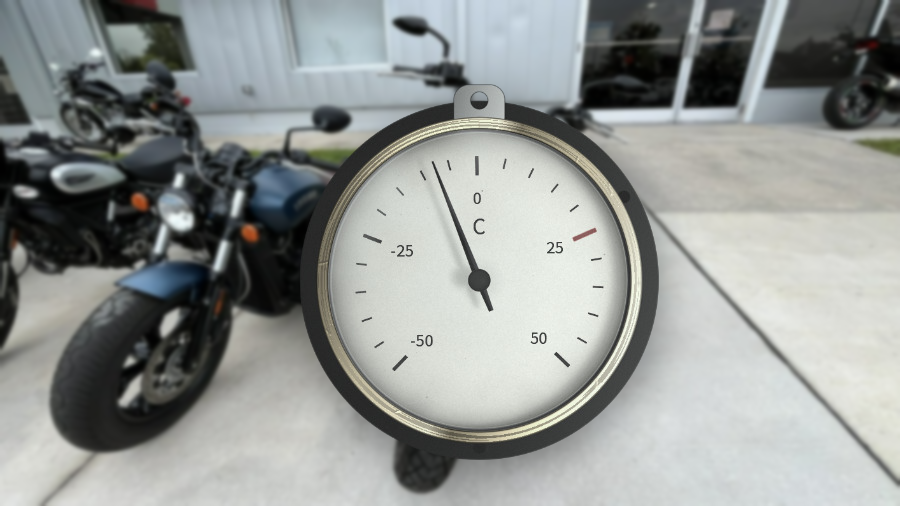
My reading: value=-7.5 unit=°C
